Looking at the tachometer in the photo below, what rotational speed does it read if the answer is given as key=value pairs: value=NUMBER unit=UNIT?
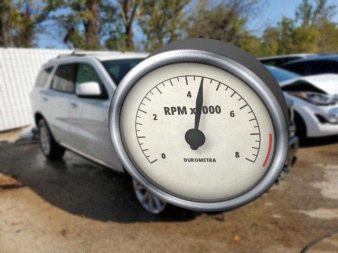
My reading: value=4500 unit=rpm
